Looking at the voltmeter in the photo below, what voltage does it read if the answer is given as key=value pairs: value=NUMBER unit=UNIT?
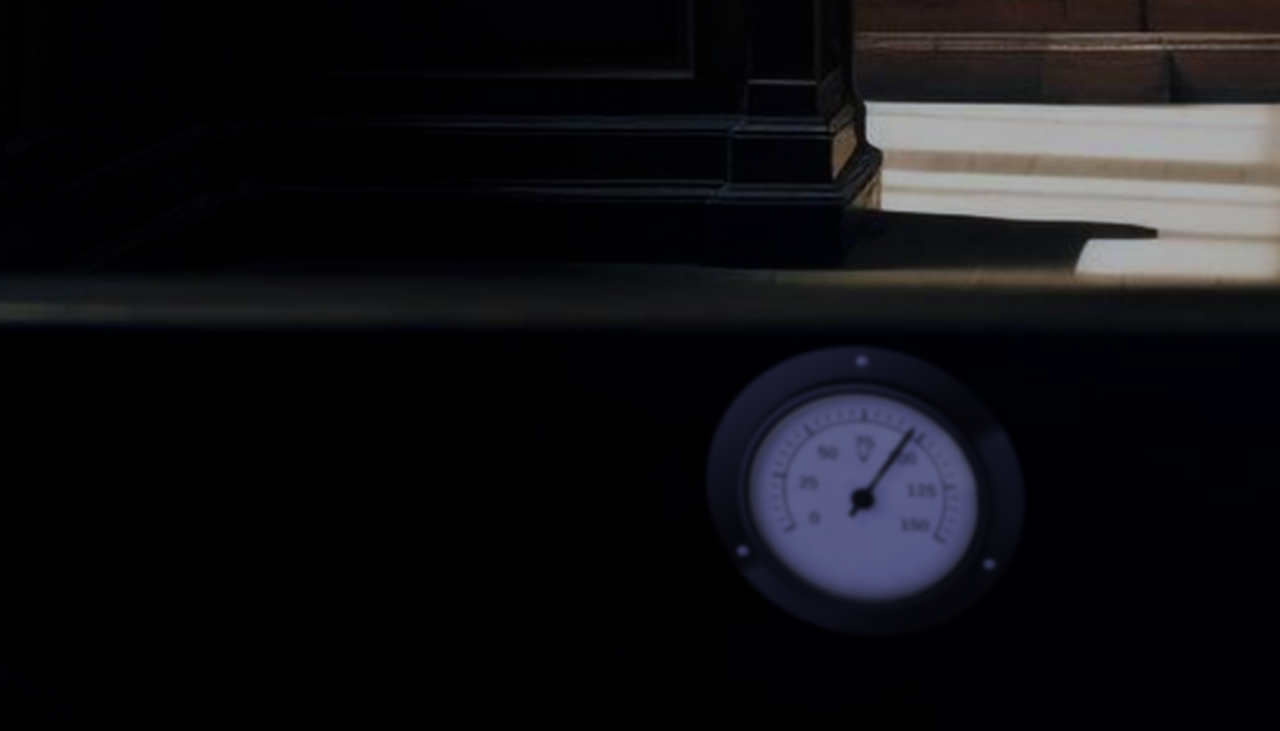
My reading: value=95 unit=V
